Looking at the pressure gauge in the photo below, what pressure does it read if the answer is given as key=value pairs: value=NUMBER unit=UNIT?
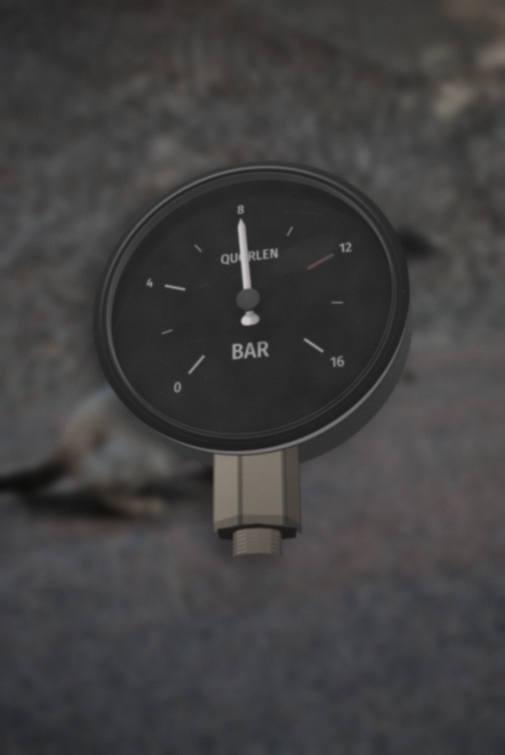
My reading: value=8 unit=bar
